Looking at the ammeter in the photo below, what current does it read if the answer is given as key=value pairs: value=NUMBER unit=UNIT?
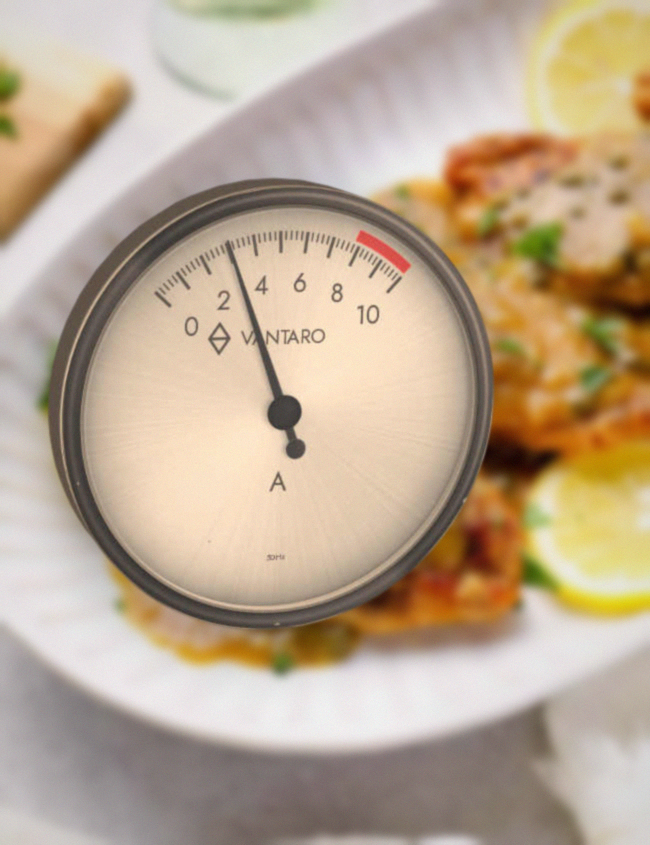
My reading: value=3 unit=A
